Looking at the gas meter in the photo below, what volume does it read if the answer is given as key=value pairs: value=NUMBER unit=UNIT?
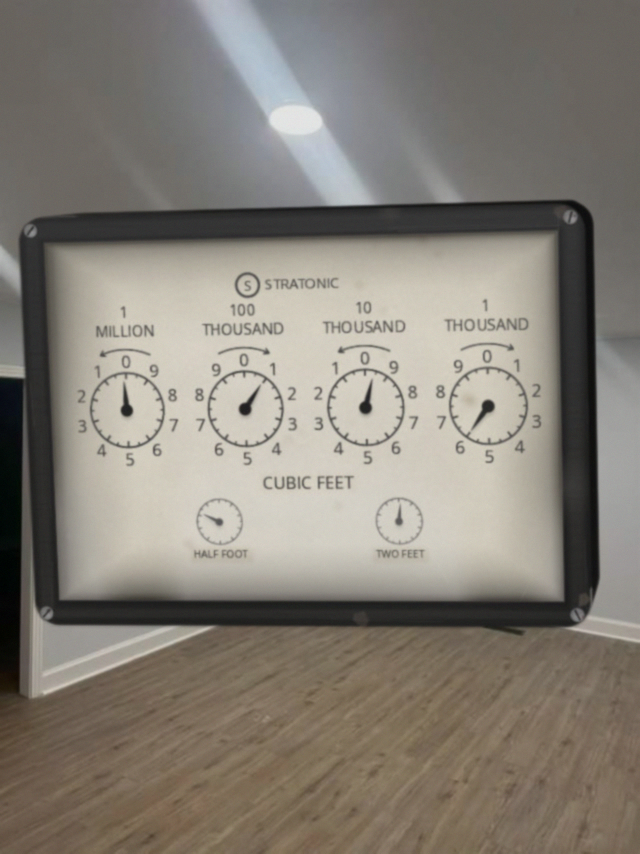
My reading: value=9600 unit=ft³
